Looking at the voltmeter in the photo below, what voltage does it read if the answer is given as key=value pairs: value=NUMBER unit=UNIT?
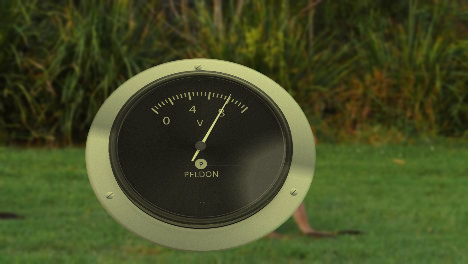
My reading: value=8 unit=V
